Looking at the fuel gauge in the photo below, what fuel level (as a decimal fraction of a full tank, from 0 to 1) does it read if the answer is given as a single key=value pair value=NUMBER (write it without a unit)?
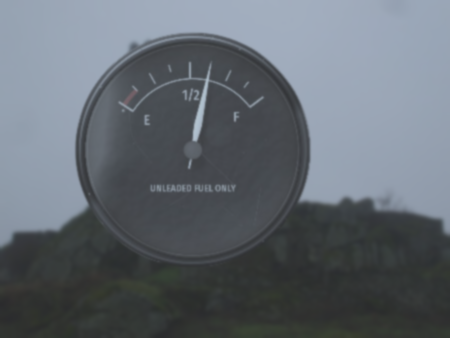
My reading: value=0.625
